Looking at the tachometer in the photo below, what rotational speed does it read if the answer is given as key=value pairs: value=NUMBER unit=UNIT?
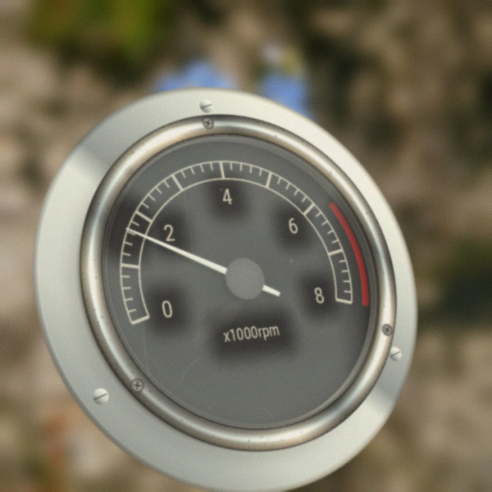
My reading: value=1600 unit=rpm
